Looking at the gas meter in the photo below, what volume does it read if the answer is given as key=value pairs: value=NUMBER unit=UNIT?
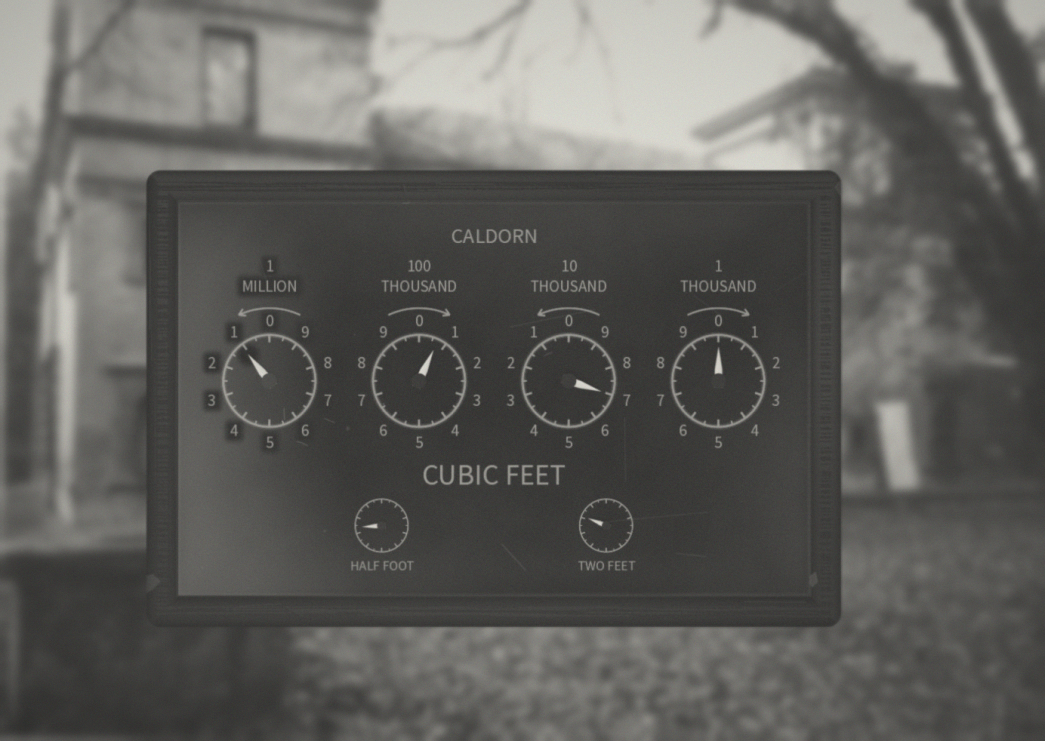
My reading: value=107000 unit=ft³
